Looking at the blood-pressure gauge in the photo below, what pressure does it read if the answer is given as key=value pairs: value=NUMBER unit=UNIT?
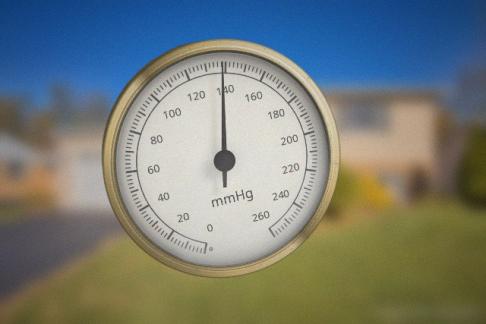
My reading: value=138 unit=mmHg
